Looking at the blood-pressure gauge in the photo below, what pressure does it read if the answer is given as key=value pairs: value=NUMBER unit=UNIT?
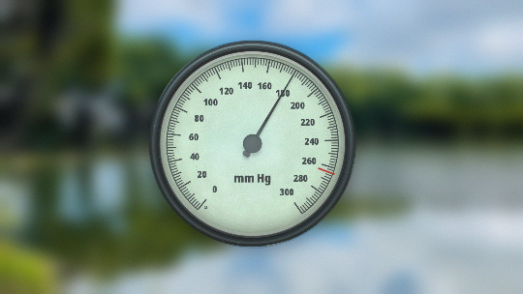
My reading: value=180 unit=mmHg
